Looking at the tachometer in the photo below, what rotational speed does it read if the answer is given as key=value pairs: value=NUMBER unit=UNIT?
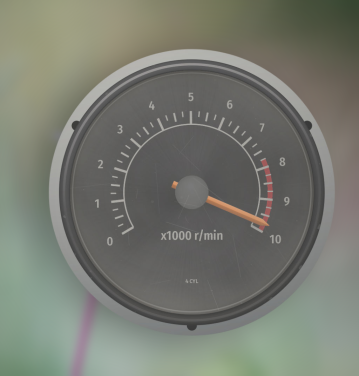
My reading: value=9750 unit=rpm
